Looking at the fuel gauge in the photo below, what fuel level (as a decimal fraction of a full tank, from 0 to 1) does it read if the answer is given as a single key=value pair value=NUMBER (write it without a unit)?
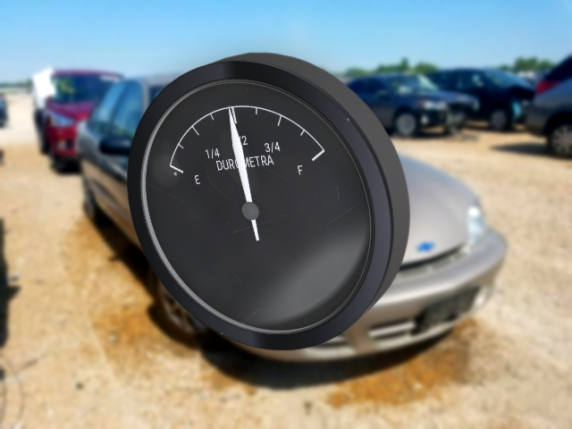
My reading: value=0.5
